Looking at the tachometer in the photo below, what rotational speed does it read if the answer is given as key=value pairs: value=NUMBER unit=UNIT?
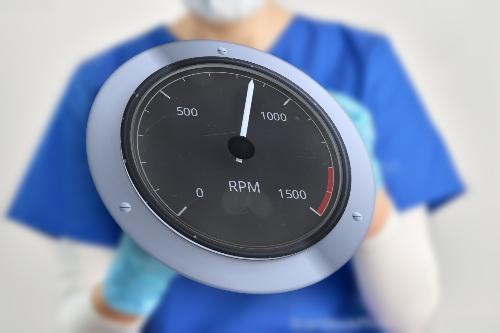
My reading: value=850 unit=rpm
